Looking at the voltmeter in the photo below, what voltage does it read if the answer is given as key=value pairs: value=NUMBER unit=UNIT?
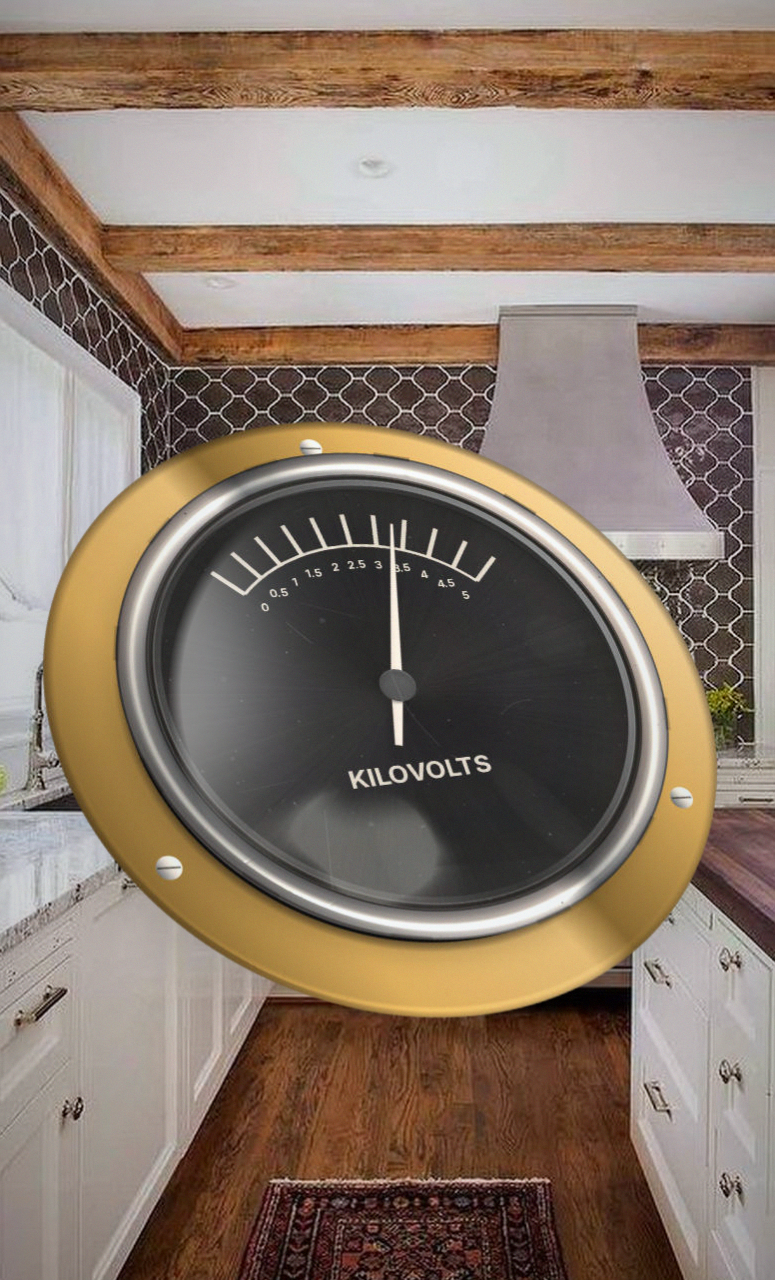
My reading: value=3.25 unit=kV
